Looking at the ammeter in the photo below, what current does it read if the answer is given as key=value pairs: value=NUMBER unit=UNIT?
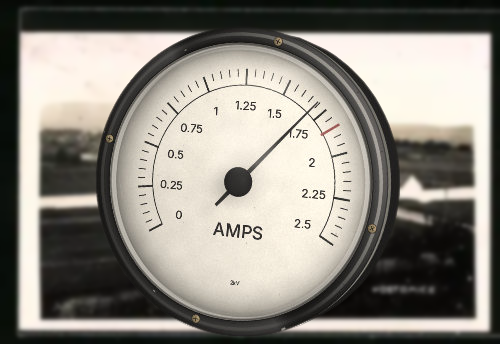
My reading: value=1.7 unit=A
